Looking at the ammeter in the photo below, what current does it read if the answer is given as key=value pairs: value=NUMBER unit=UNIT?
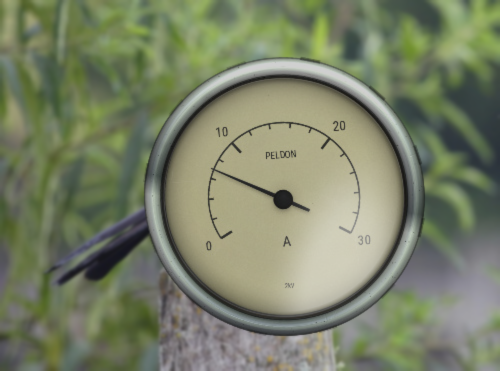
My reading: value=7 unit=A
